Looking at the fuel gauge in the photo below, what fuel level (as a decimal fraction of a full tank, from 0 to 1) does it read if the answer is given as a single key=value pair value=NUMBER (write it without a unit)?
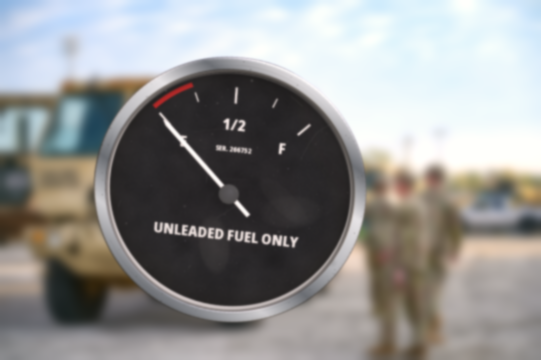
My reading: value=0
